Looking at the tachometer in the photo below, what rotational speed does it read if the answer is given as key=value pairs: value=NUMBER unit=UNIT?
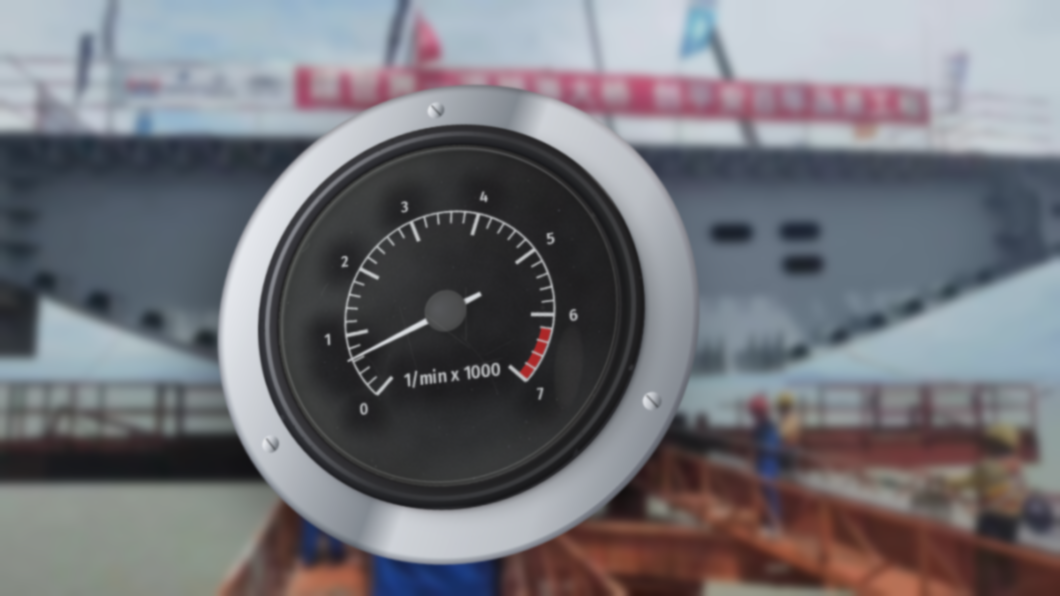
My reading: value=600 unit=rpm
